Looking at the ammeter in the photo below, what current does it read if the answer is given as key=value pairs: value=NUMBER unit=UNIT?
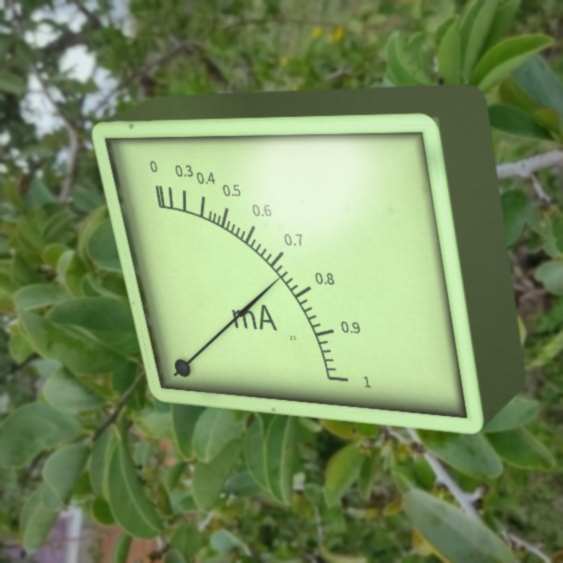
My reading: value=0.74 unit=mA
